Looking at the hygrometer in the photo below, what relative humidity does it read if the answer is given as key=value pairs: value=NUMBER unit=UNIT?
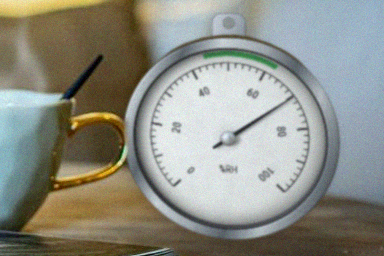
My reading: value=70 unit=%
